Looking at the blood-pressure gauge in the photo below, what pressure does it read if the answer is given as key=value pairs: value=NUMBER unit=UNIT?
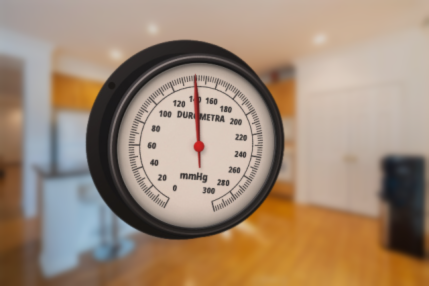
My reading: value=140 unit=mmHg
